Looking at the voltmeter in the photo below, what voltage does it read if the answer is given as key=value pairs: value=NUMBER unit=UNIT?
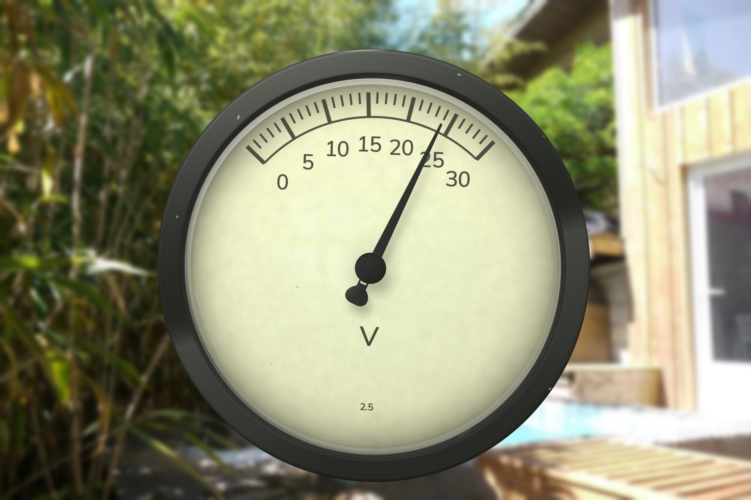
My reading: value=24 unit=V
